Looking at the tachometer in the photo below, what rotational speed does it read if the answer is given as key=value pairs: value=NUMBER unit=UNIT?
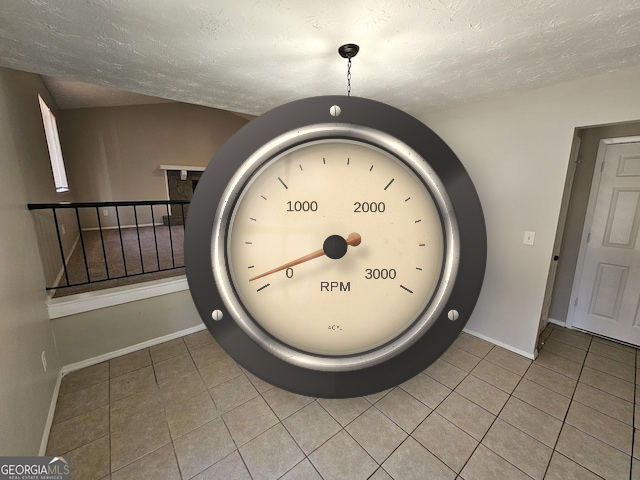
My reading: value=100 unit=rpm
